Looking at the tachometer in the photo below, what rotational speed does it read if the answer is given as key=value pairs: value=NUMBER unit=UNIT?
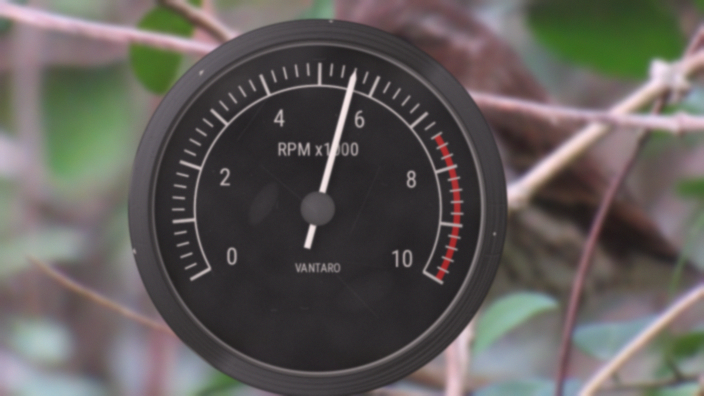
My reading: value=5600 unit=rpm
